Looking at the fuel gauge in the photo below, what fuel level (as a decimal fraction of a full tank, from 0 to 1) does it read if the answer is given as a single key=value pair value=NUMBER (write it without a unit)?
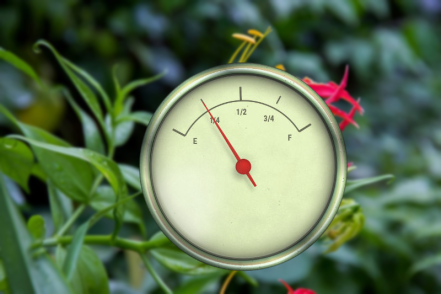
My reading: value=0.25
